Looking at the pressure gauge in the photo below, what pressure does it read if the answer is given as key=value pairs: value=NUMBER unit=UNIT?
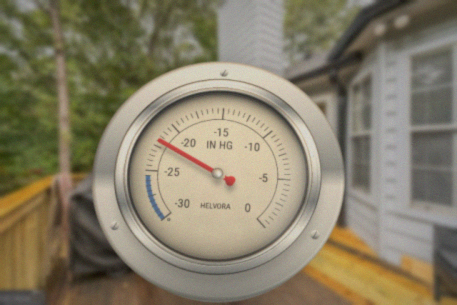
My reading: value=-22 unit=inHg
